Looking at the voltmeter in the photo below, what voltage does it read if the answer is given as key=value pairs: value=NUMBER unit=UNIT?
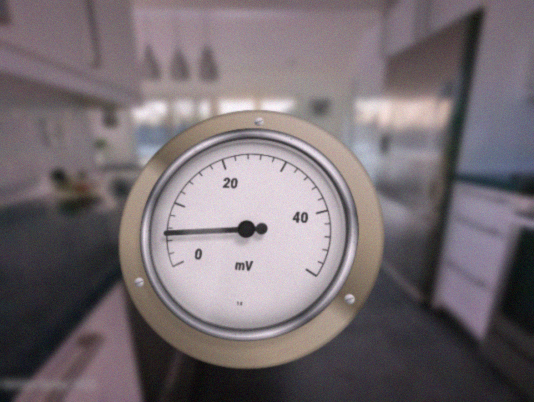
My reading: value=5 unit=mV
